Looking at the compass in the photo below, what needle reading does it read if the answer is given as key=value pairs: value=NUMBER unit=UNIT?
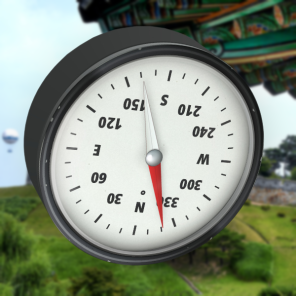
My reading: value=340 unit=°
